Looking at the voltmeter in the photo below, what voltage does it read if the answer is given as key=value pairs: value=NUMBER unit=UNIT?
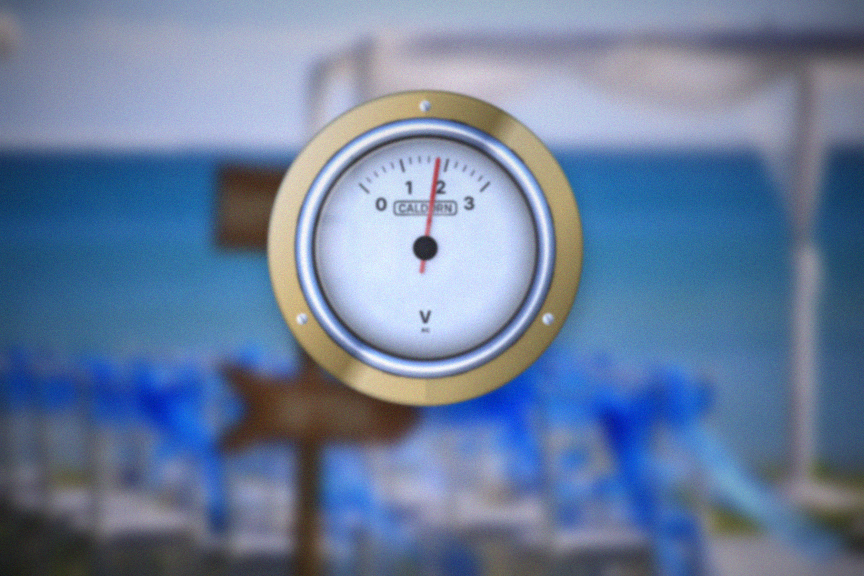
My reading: value=1.8 unit=V
